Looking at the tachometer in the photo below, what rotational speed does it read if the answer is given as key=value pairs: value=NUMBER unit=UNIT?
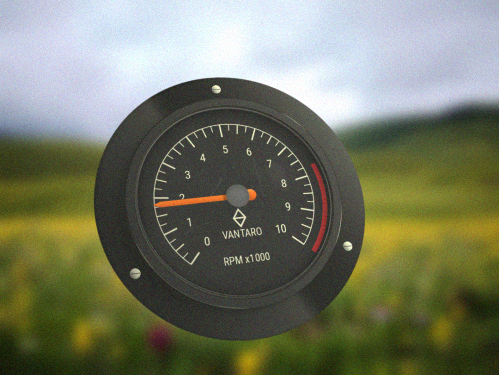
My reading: value=1750 unit=rpm
